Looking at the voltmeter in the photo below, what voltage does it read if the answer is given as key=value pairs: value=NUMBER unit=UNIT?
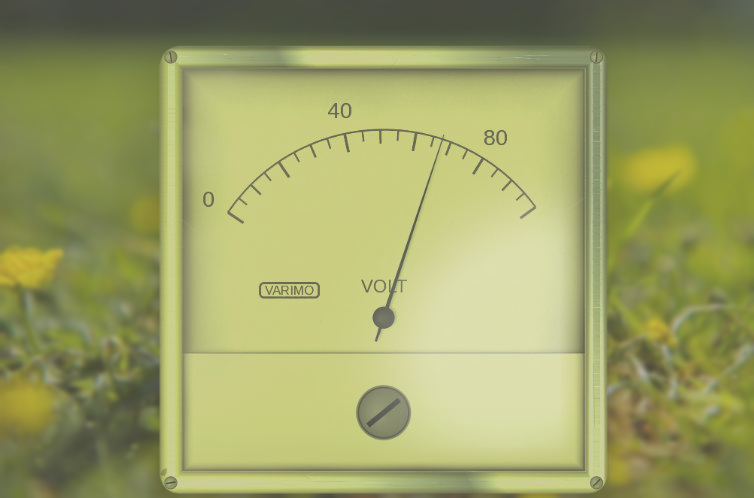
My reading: value=67.5 unit=V
